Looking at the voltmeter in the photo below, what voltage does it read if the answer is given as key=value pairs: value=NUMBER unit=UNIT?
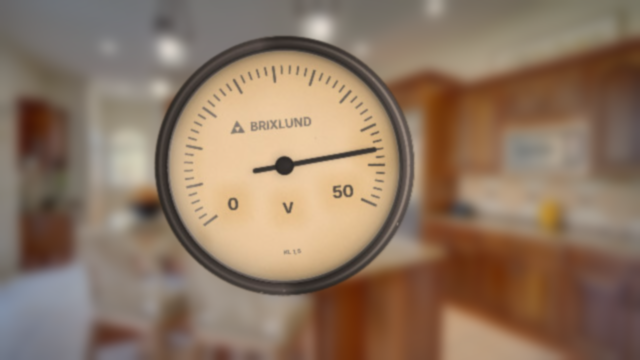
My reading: value=43 unit=V
